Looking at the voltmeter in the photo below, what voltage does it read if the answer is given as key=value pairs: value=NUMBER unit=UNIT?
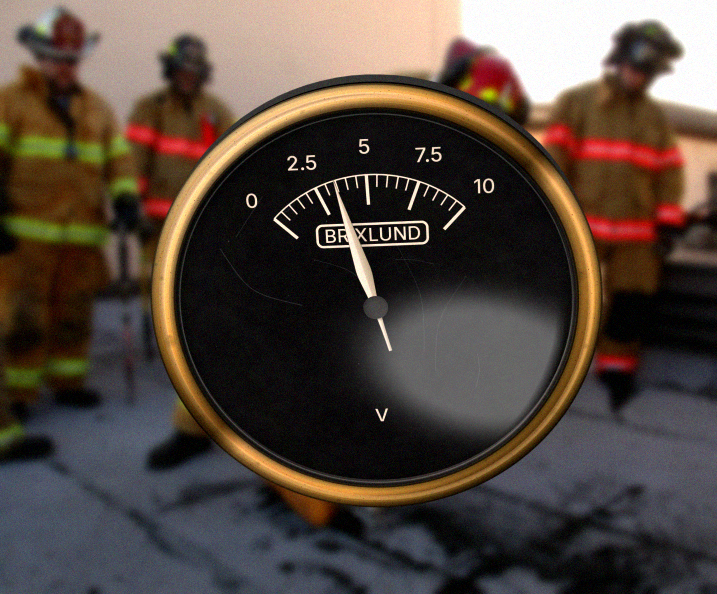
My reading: value=3.5 unit=V
